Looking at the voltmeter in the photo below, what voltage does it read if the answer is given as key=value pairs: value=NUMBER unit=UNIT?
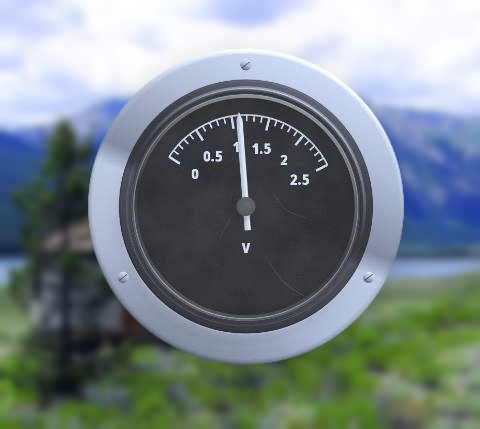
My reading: value=1.1 unit=V
